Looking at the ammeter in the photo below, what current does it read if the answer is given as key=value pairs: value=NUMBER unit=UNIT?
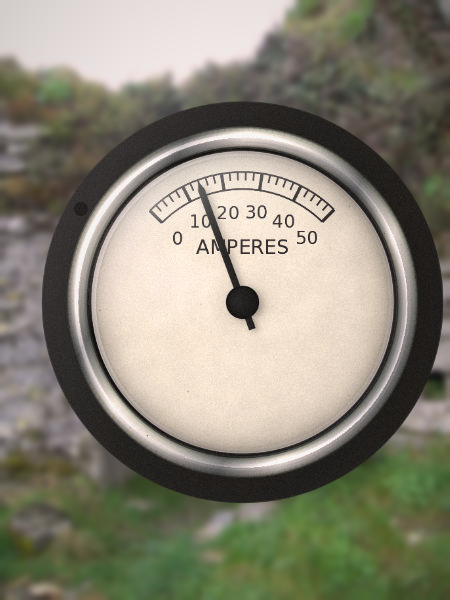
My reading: value=14 unit=A
